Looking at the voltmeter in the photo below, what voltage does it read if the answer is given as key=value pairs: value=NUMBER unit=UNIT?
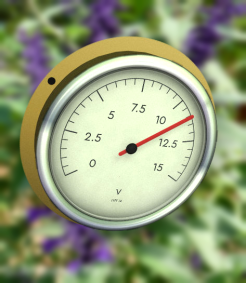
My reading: value=11 unit=V
